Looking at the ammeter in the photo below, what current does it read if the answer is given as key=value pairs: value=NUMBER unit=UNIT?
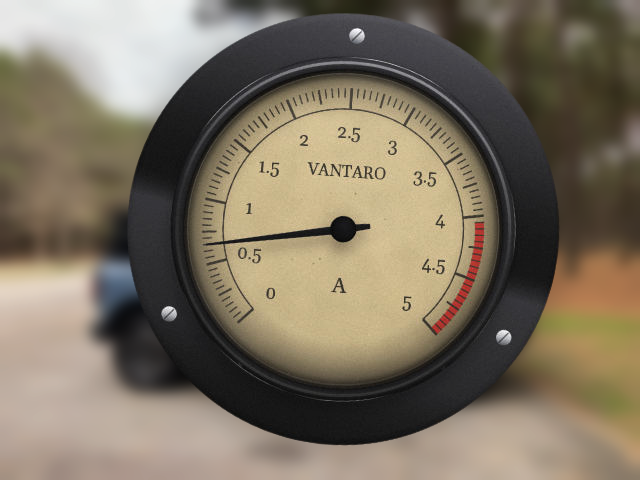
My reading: value=0.65 unit=A
